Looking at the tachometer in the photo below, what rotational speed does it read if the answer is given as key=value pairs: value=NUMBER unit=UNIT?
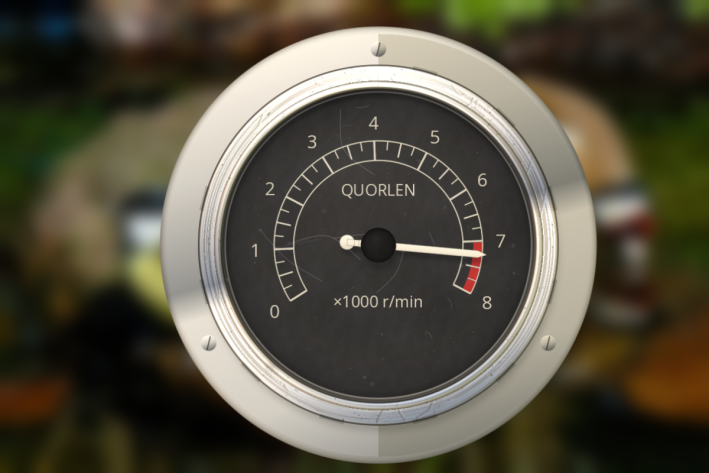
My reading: value=7250 unit=rpm
